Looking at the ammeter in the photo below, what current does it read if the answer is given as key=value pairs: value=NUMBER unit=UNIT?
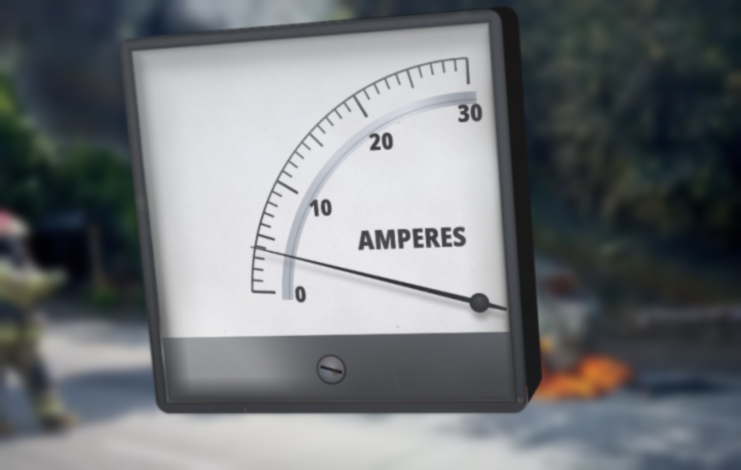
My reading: value=4 unit=A
